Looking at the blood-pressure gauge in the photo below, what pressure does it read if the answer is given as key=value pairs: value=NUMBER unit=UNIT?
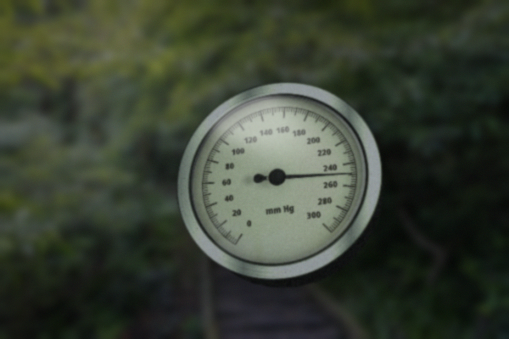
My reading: value=250 unit=mmHg
